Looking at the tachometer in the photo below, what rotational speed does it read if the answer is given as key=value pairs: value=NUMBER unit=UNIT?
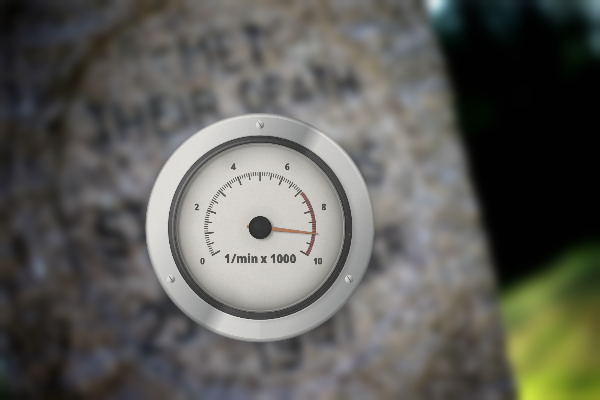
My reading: value=9000 unit=rpm
